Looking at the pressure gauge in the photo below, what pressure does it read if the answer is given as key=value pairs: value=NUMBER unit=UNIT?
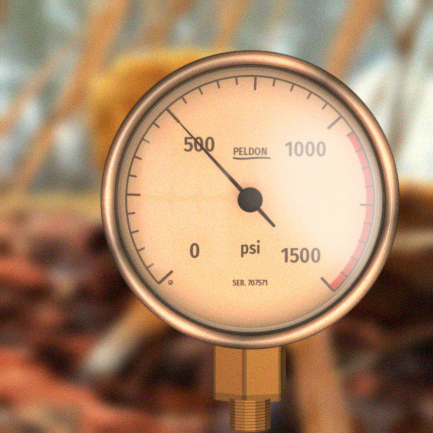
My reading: value=500 unit=psi
